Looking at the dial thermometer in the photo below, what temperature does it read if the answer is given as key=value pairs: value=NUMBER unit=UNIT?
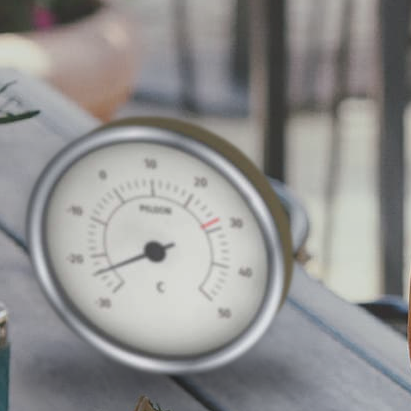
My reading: value=-24 unit=°C
